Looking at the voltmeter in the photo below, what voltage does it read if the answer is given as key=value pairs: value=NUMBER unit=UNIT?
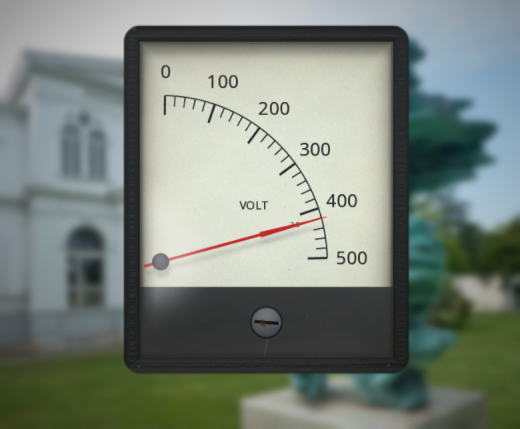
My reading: value=420 unit=V
